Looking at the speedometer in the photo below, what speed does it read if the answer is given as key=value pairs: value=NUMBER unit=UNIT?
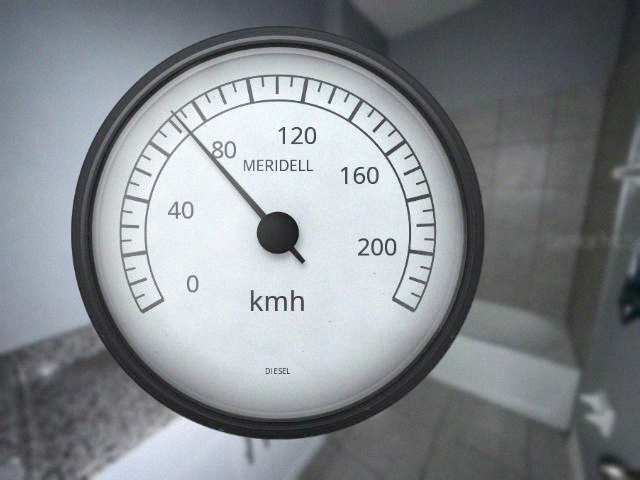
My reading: value=72.5 unit=km/h
